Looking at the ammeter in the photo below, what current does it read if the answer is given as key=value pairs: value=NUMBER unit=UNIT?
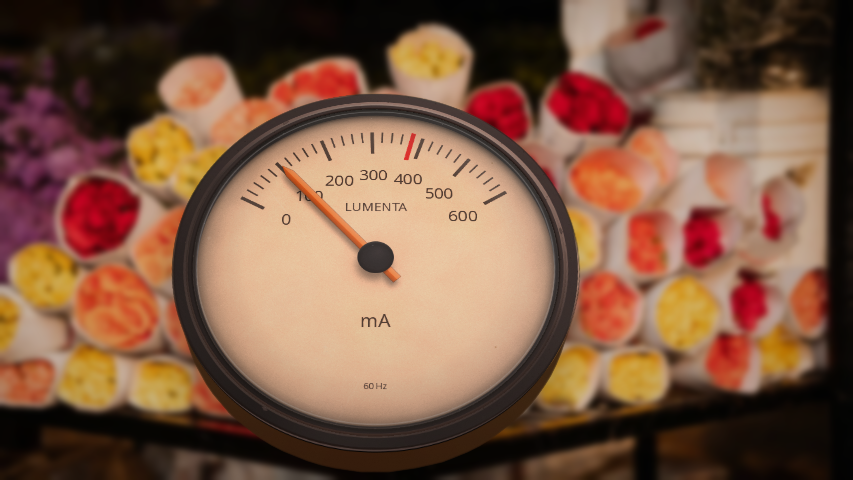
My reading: value=100 unit=mA
